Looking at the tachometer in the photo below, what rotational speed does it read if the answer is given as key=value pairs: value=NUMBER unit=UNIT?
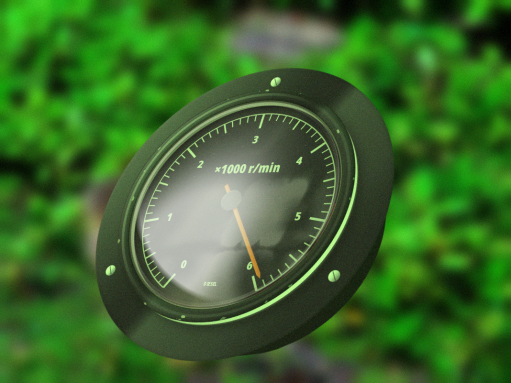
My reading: value=5900 unit=rpm
